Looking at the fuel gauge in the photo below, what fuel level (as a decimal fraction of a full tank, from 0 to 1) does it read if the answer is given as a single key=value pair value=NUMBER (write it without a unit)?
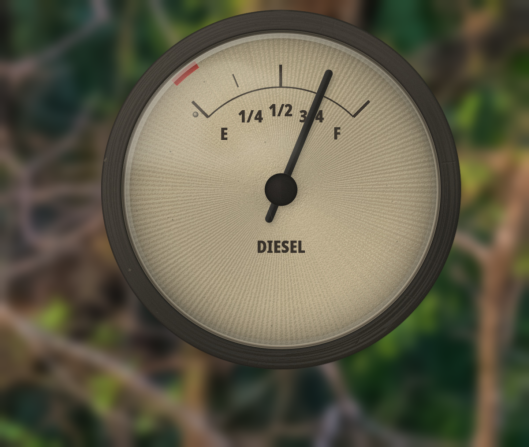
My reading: value=0.75
